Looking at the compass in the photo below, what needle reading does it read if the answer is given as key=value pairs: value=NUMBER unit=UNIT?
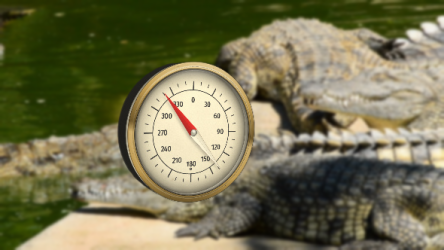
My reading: value=320 unit=°
